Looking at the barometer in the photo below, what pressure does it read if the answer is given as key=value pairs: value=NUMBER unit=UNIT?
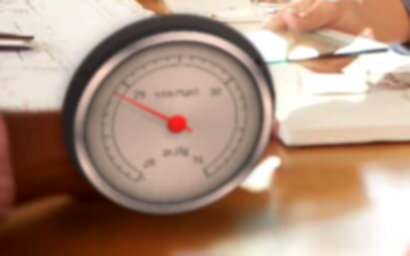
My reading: value=28.9 unit=inHg
